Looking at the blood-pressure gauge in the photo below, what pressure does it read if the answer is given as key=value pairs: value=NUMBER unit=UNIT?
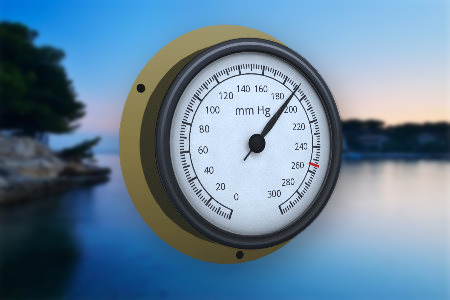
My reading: value=190 unit=mmHg
